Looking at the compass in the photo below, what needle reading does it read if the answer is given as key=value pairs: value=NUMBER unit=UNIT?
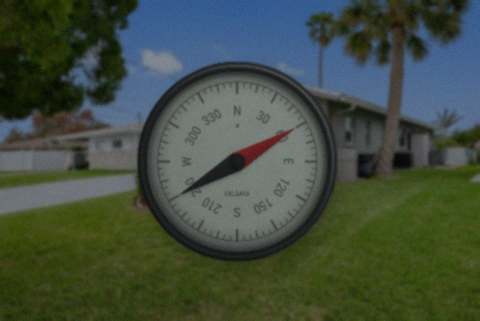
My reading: value=60 unit=°
